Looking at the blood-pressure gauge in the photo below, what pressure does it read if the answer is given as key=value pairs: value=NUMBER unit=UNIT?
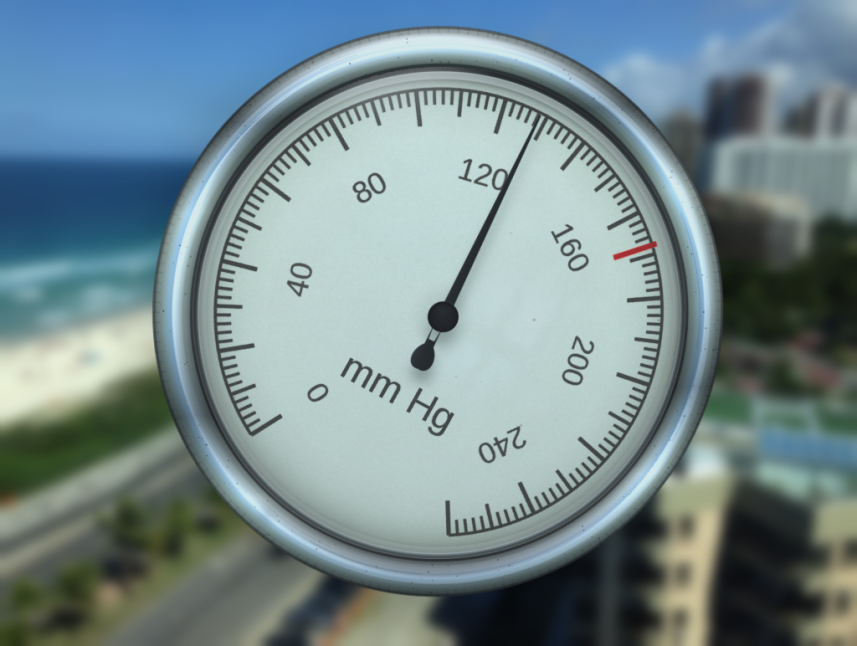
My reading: value=128 unit=mmHg
